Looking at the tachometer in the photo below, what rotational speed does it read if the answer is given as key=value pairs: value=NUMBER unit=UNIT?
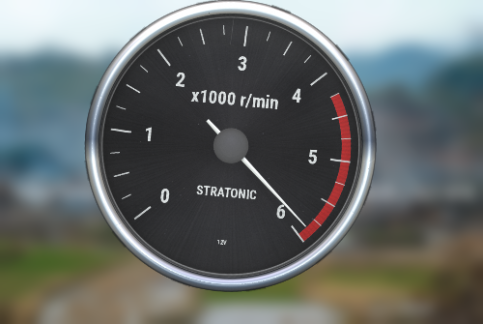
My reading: value=5875 unit=rpm
